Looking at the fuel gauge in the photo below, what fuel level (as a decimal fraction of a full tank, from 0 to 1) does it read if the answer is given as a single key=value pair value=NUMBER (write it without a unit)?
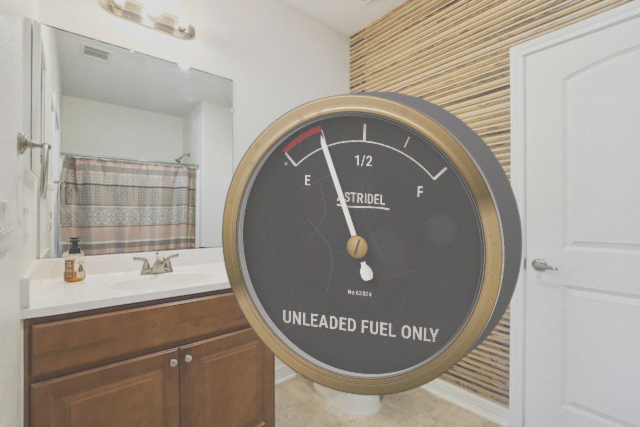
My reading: value=0.25
